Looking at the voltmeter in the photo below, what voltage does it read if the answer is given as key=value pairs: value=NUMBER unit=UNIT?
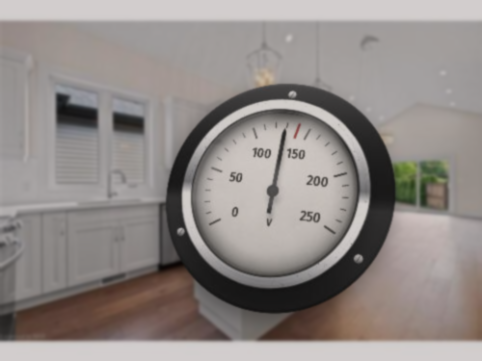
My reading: value=130 unit=V
